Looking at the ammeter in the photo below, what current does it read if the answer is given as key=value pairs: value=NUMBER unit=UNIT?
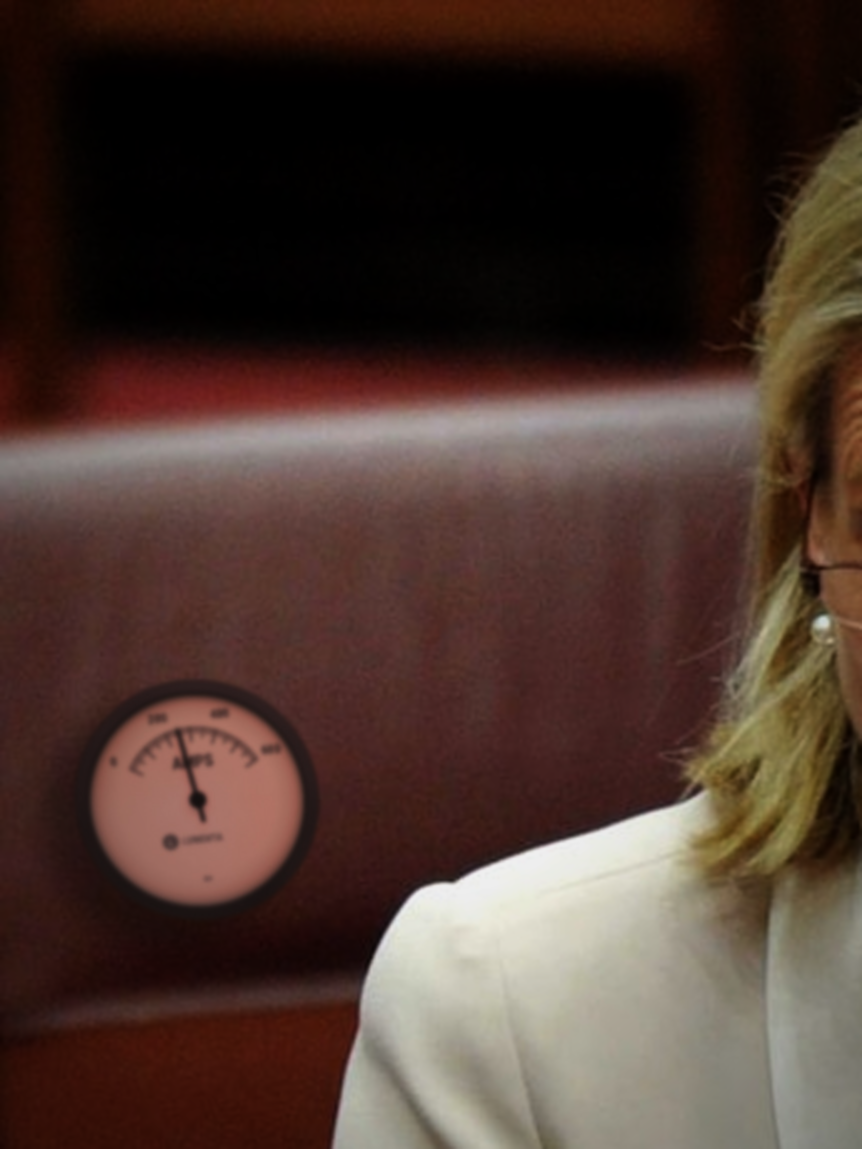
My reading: value=250 unit=A
